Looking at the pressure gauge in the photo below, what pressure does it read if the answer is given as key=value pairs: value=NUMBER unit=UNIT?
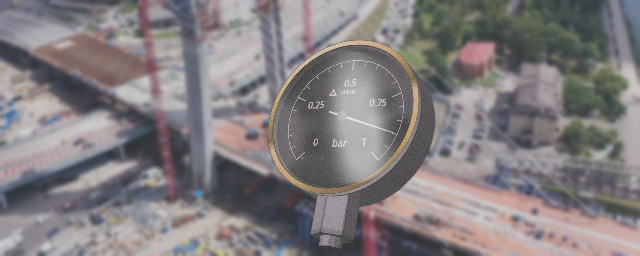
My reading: value=0.9 unit=bar
